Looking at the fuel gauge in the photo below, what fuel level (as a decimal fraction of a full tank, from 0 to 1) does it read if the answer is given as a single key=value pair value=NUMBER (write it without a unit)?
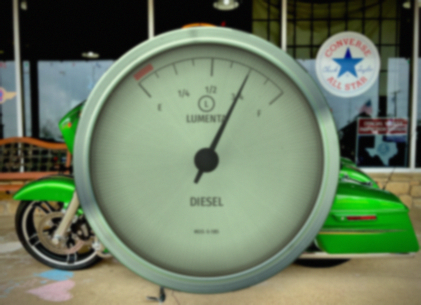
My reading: value=0.75
